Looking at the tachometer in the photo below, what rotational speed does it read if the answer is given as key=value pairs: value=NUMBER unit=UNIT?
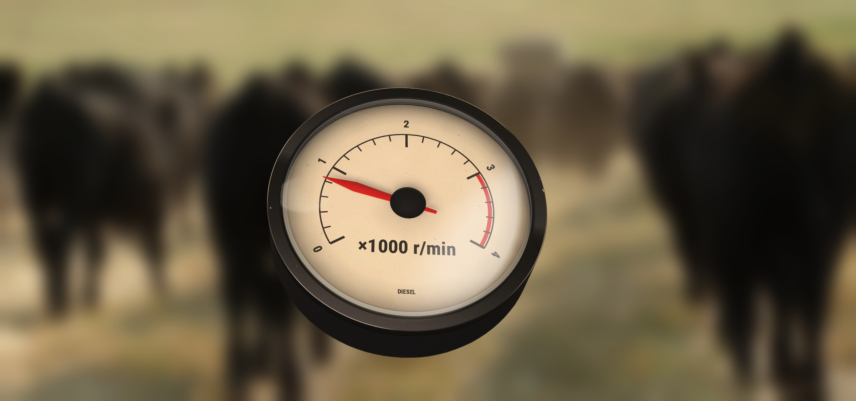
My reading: value=800 unit=rpm
